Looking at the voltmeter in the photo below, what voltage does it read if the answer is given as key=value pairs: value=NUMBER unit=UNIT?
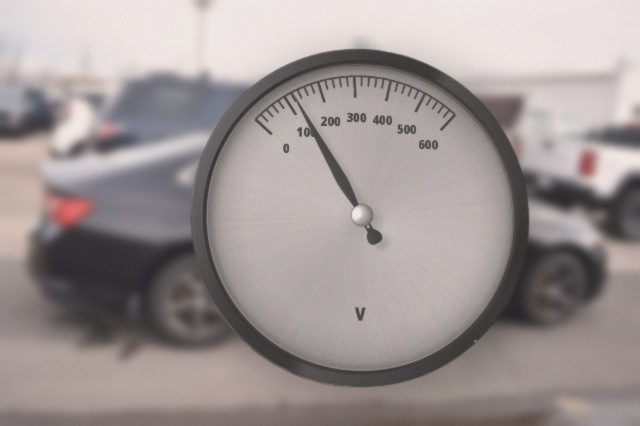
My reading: value=120 unit=V
